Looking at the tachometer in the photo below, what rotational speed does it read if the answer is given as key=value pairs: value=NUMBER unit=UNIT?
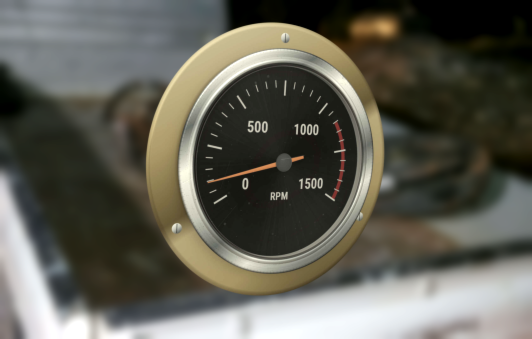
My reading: value=100 unit=rpm
